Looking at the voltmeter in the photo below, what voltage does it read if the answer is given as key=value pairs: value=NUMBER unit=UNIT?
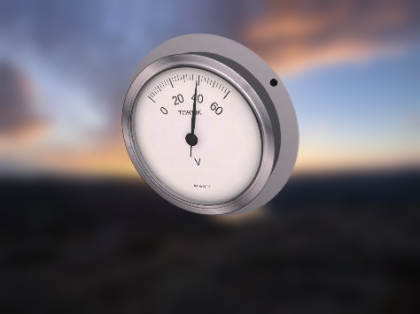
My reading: value=40 unit=V
